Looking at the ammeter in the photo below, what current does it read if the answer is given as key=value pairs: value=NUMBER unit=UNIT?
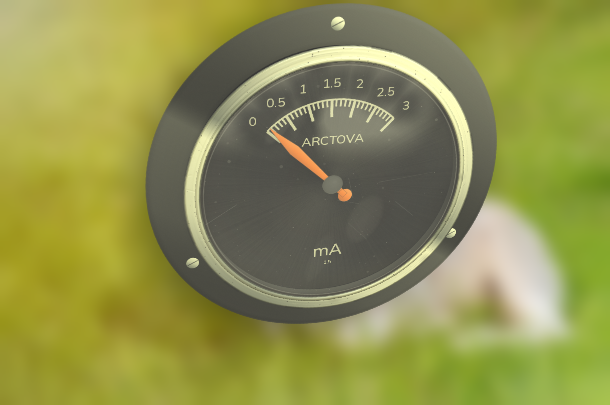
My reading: value=0.1 unit=mA
